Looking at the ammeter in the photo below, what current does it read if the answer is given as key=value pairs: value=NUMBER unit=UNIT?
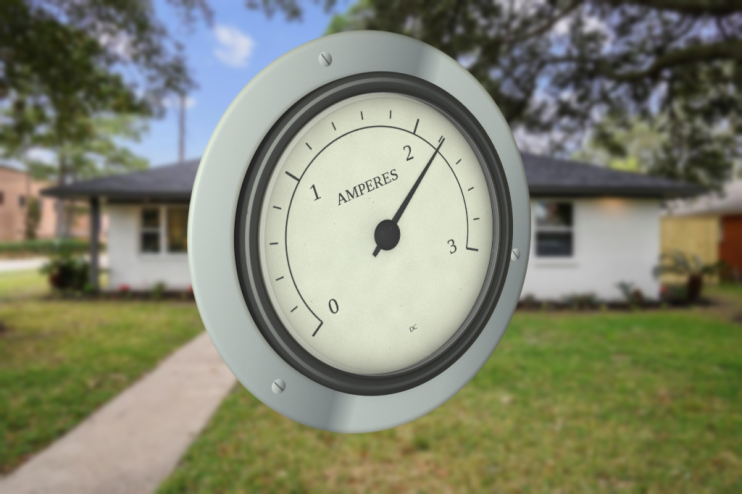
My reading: value=2.2 unit=A
